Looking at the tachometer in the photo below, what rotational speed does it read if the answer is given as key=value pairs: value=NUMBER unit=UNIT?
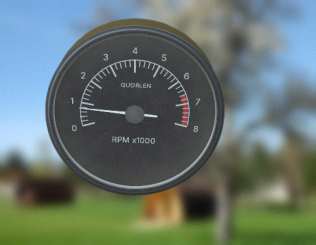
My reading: value=800 unit=rpm
